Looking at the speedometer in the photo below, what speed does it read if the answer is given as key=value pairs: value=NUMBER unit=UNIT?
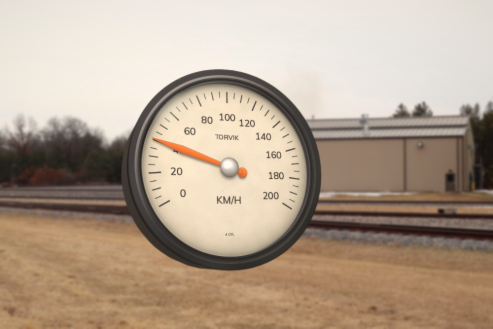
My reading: value=40 unit=km/h
